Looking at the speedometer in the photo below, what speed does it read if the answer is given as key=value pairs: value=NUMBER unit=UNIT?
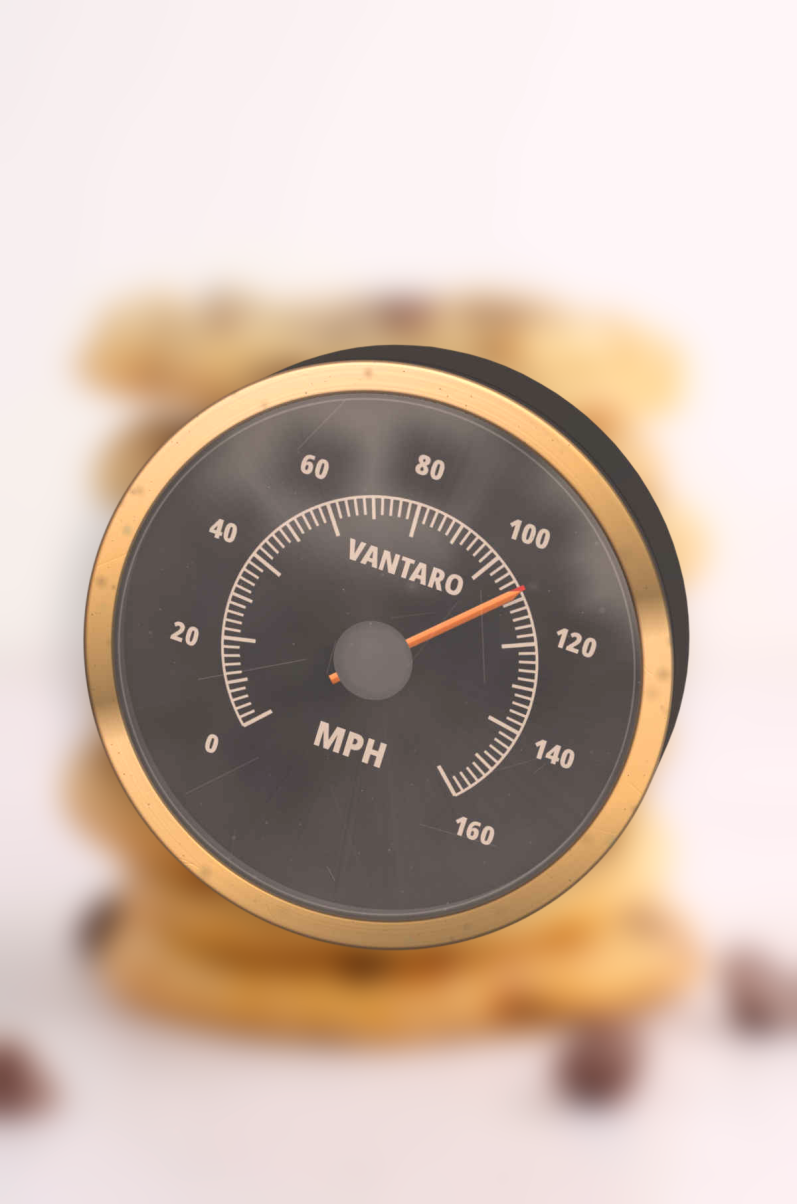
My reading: value=108 unit=mph
